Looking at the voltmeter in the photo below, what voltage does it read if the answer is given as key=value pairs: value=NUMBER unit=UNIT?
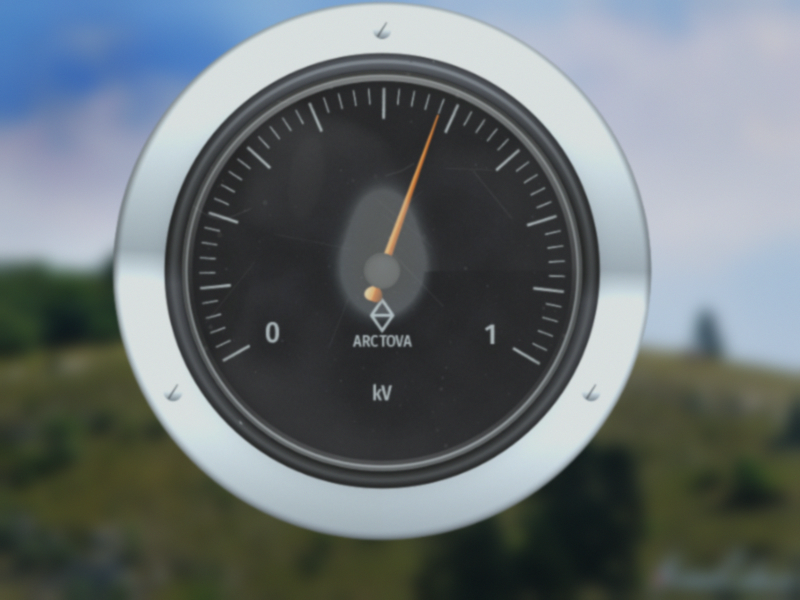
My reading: value=0.58 unit=kV
